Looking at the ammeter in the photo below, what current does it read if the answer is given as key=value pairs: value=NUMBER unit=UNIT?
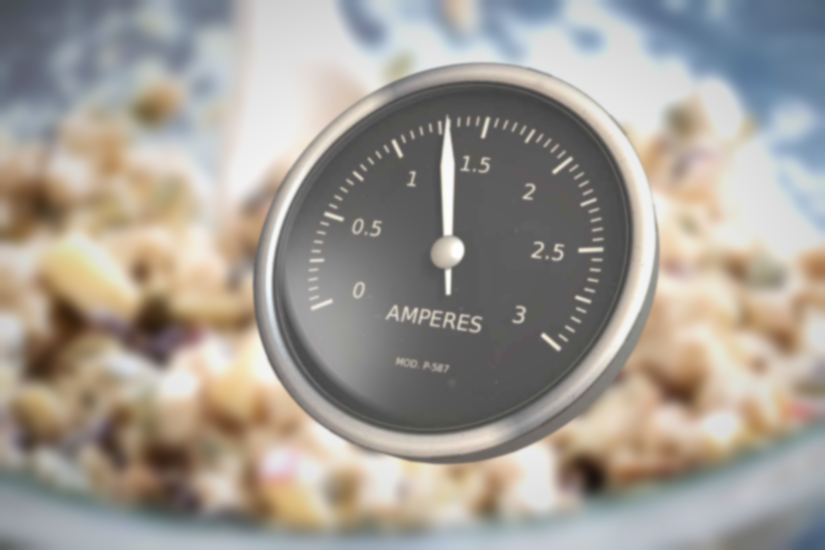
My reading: value=1.3 unit=A
